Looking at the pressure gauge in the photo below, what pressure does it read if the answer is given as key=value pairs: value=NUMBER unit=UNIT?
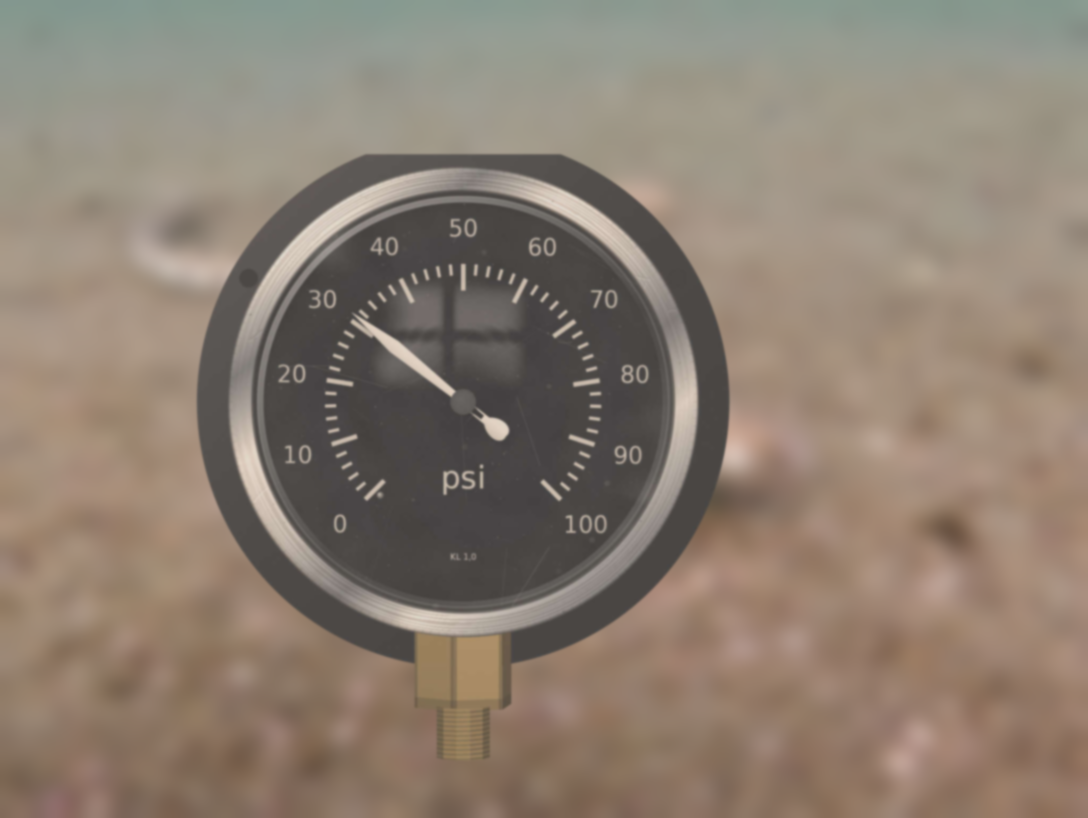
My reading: value=31 unit=psi
